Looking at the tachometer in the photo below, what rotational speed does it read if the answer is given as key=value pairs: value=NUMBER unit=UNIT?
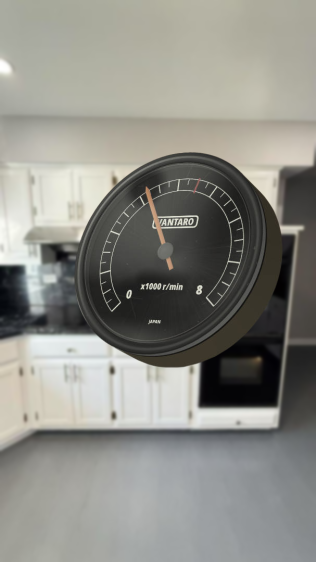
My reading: value=3250 unit=rpm
